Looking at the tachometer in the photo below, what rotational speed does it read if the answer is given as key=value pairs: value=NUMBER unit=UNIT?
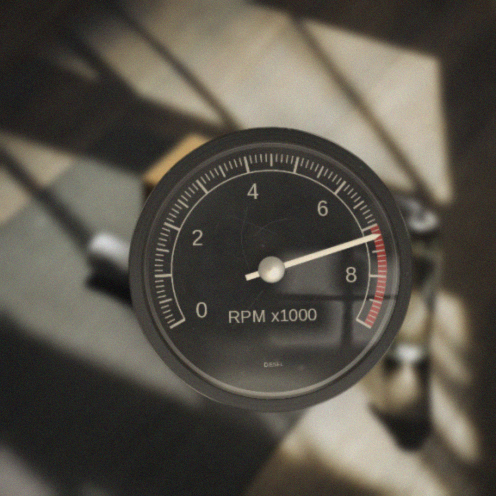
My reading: value=7200 unit=rpm
